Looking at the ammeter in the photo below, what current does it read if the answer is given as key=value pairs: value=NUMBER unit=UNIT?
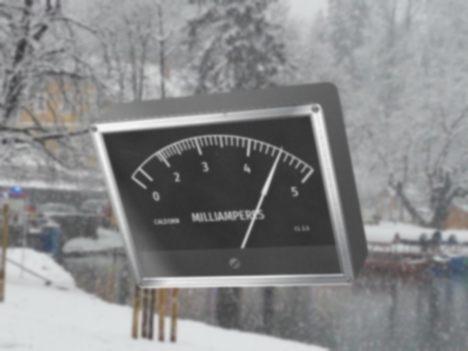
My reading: value=4.5 unit=mA
